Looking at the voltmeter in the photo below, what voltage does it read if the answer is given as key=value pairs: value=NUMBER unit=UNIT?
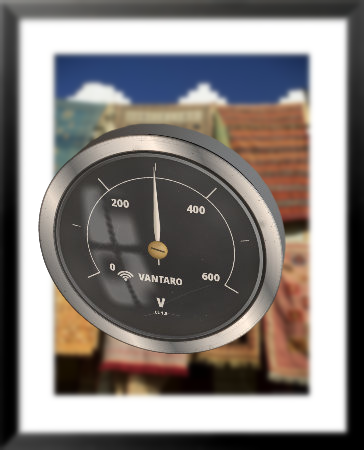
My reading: value=300 unit=V
